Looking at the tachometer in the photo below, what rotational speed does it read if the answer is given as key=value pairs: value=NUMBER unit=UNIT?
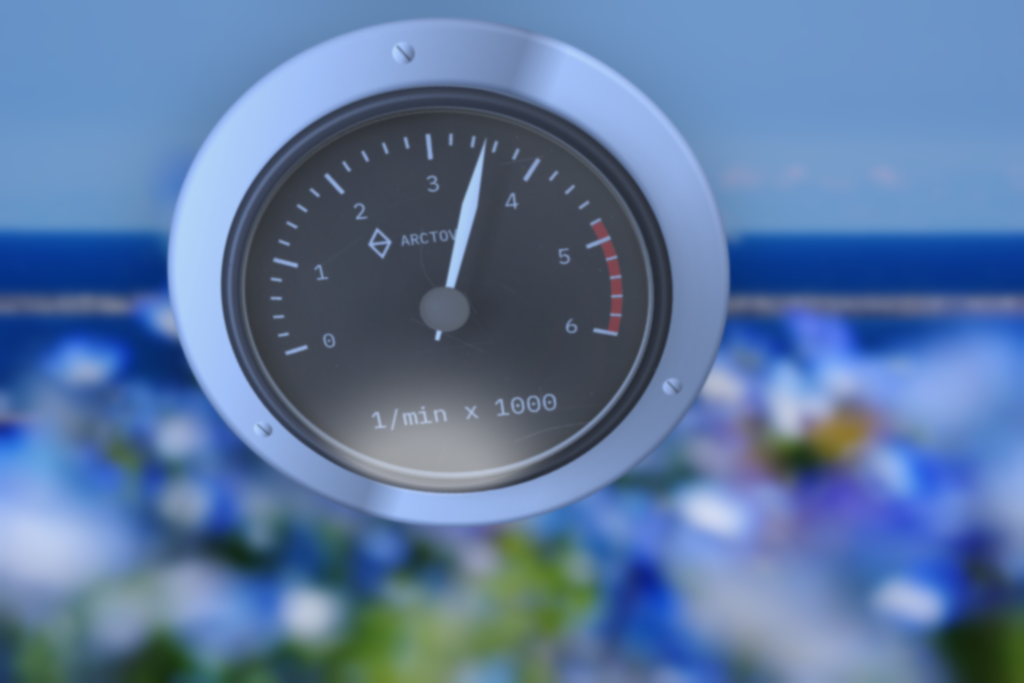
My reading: value=3500 unit=rpm
